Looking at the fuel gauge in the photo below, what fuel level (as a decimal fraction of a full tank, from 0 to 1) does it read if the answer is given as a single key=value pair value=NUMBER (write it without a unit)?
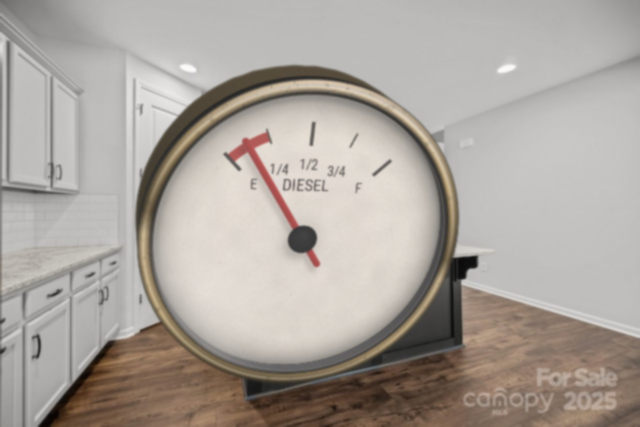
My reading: value=0.125
